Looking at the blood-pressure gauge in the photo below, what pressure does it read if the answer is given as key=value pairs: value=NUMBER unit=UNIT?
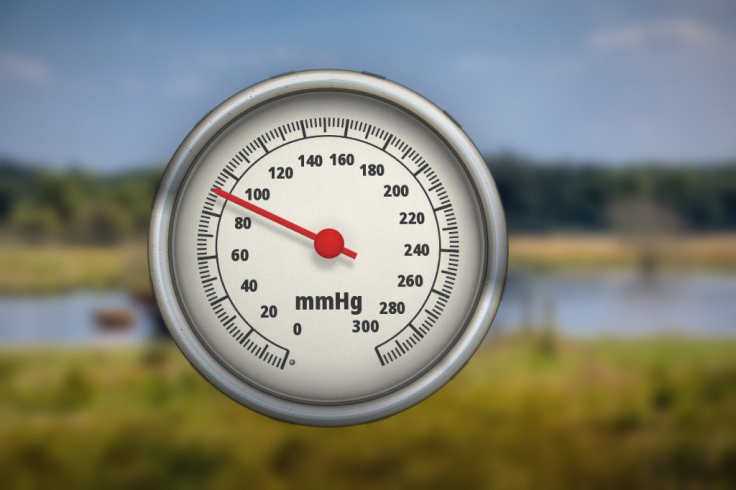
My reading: value=90 unit=mmHg
